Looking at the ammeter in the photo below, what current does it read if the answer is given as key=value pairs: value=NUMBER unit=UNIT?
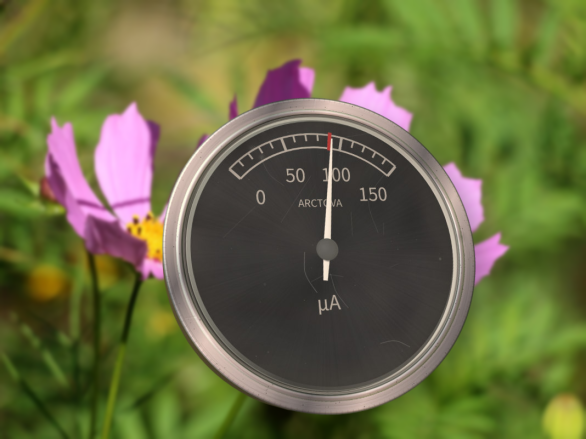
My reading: value=90 unit=µA
